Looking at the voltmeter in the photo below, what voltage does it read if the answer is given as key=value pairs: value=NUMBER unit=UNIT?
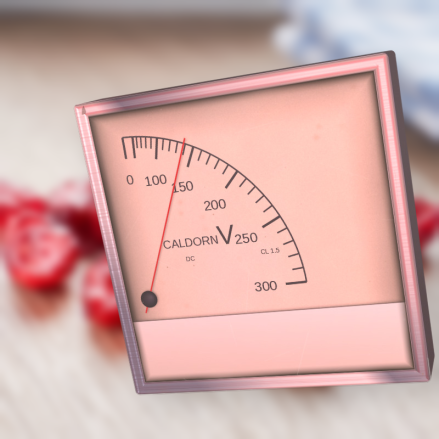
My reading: value=140 unit=V
